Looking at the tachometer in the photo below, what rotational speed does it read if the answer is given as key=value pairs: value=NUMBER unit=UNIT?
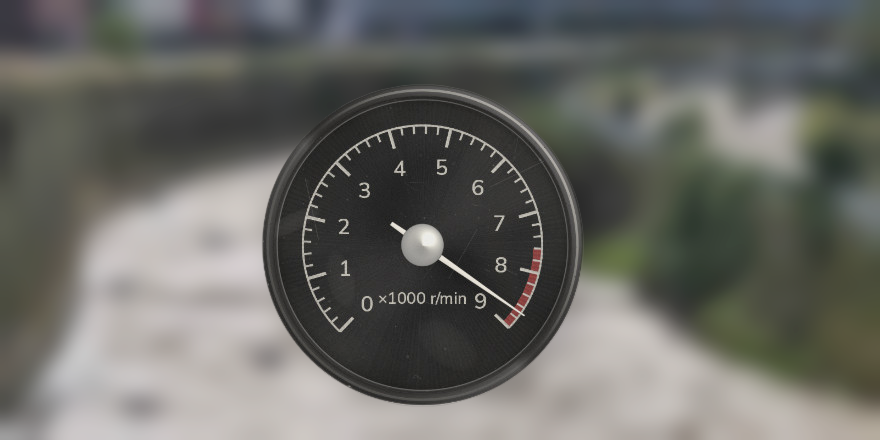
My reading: value=8700 unit=rpm
